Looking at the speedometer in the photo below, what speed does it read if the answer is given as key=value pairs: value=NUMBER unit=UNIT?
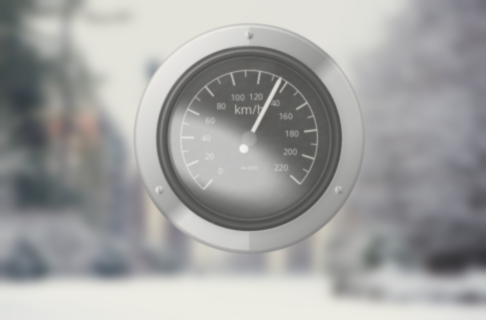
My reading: value=135 unit=km/h
